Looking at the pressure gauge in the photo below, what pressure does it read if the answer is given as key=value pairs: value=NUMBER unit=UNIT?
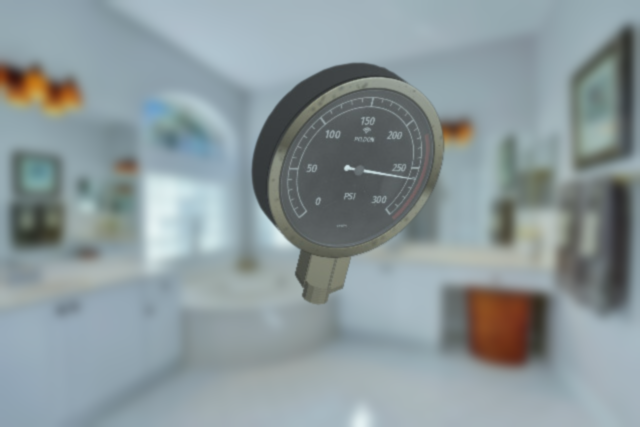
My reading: value=260 unit=psi
